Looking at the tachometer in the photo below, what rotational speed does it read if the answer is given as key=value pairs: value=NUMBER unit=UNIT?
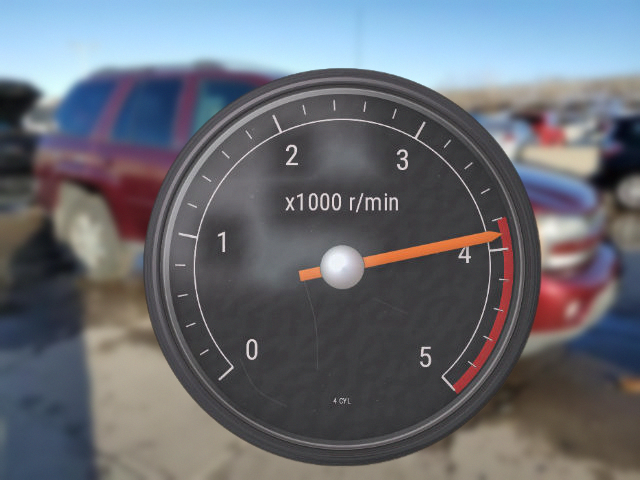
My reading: value=3900 unit=rpm
